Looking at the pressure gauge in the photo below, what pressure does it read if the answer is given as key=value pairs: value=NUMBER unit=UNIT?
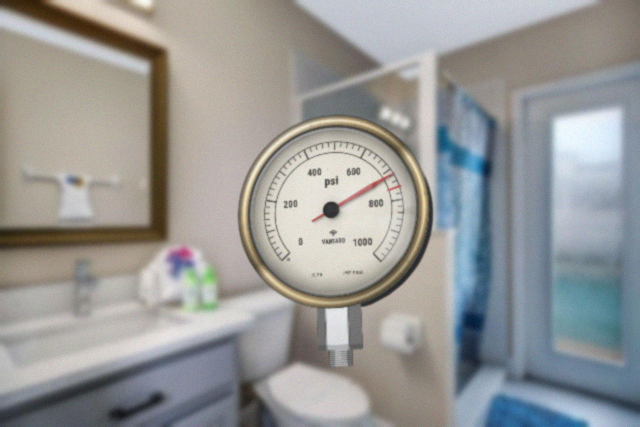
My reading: value=720 unit=psi
